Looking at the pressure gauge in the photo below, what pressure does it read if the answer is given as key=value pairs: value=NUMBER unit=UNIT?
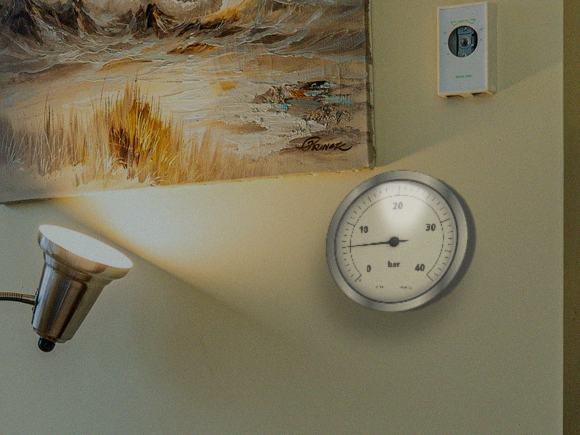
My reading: value=6 unit=bar
